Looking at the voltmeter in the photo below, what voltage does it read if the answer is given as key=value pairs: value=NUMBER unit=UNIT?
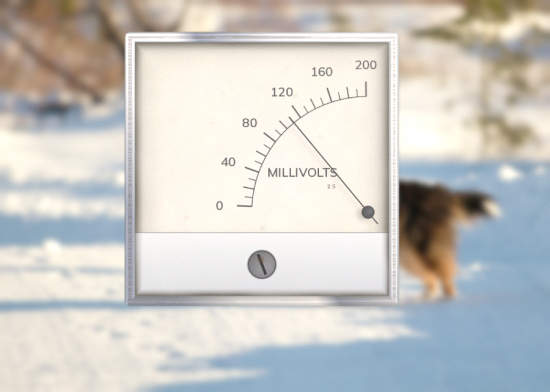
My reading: value=110 unit=mV
